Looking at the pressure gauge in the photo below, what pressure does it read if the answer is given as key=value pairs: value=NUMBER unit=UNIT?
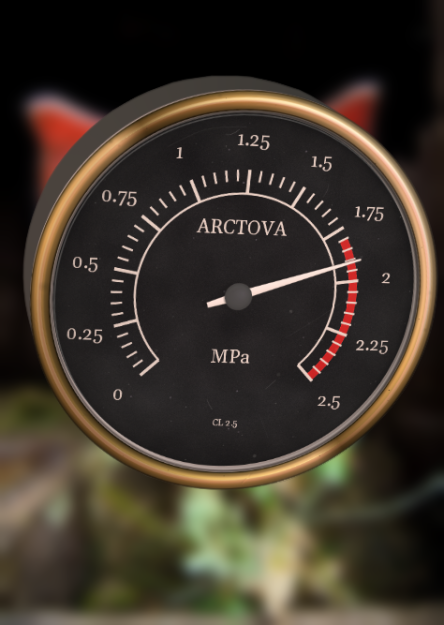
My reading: value=1.9 unit=MPa
